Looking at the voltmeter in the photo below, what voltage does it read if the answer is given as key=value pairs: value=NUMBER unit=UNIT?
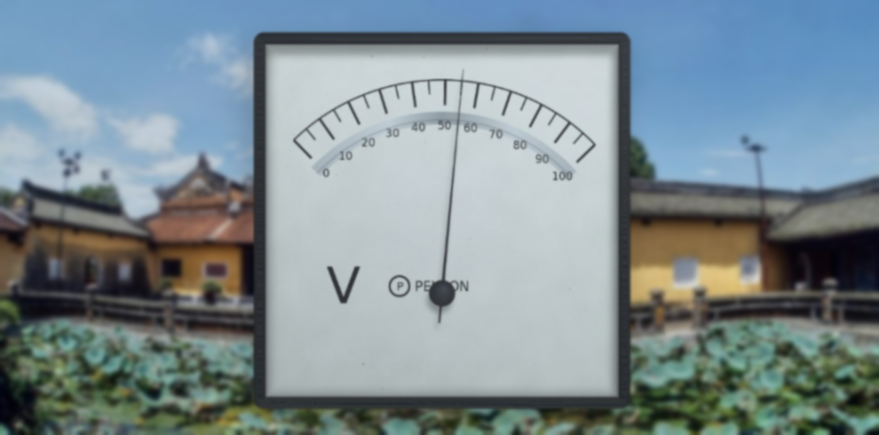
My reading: value=55 unit=V
